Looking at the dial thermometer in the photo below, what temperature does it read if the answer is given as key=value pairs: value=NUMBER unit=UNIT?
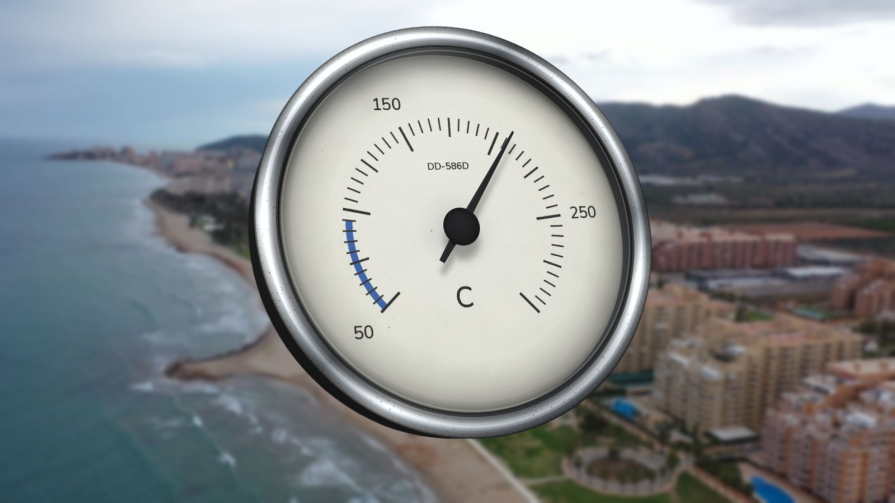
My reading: value=205 unit=°C
